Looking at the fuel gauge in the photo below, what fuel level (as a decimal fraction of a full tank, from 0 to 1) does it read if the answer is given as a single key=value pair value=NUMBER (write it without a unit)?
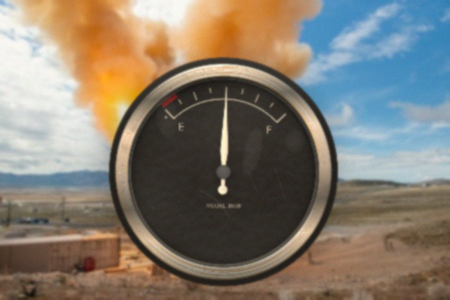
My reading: value=0.5
